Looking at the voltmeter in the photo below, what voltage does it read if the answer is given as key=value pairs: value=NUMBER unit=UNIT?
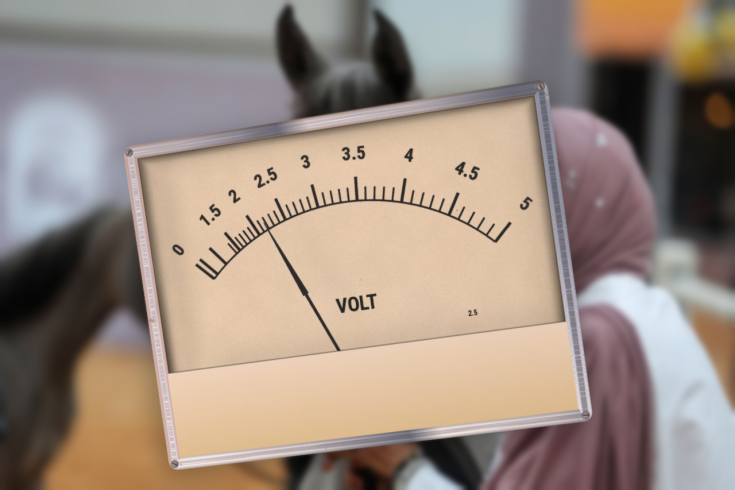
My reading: value=2.2 unit=V
